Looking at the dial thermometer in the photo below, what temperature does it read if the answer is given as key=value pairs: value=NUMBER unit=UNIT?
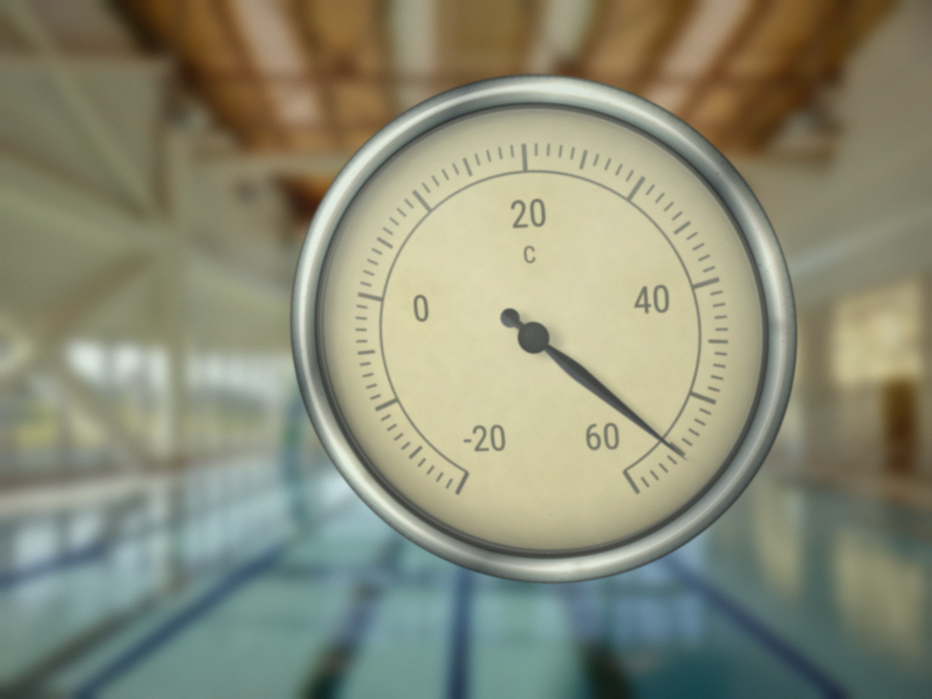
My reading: value=55 unit=°C
